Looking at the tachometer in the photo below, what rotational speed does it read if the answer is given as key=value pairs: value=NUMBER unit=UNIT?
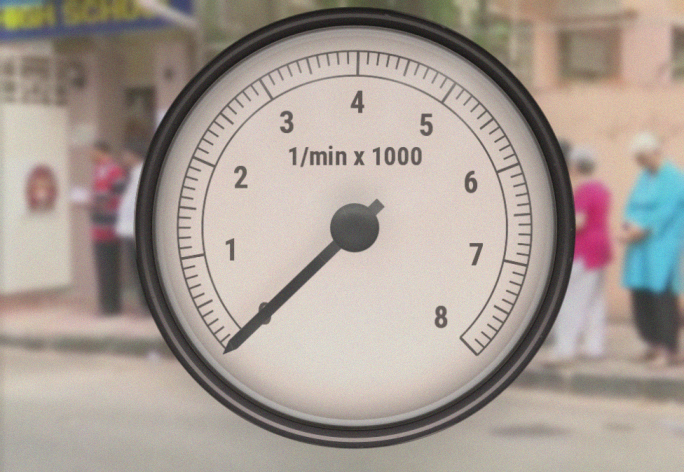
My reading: value=0 unit=rpm
